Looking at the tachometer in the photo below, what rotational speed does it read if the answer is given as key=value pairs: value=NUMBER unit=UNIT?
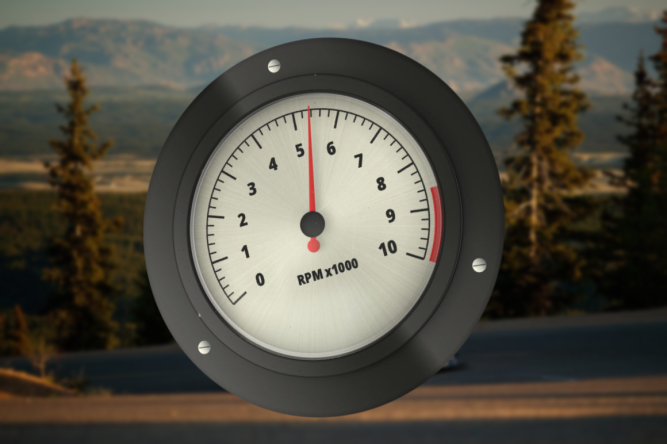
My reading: value=5400 unit=rpm
